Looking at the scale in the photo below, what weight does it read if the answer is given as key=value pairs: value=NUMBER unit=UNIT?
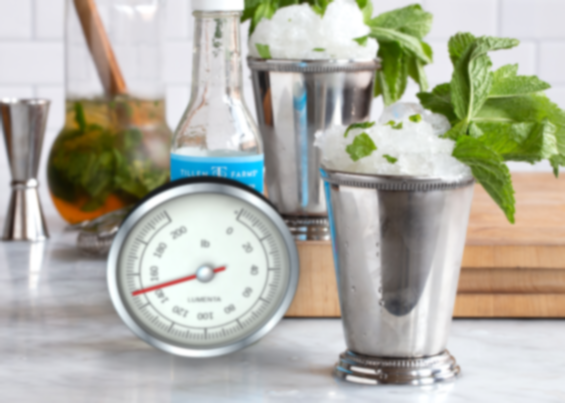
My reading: value=150 unit=lb
